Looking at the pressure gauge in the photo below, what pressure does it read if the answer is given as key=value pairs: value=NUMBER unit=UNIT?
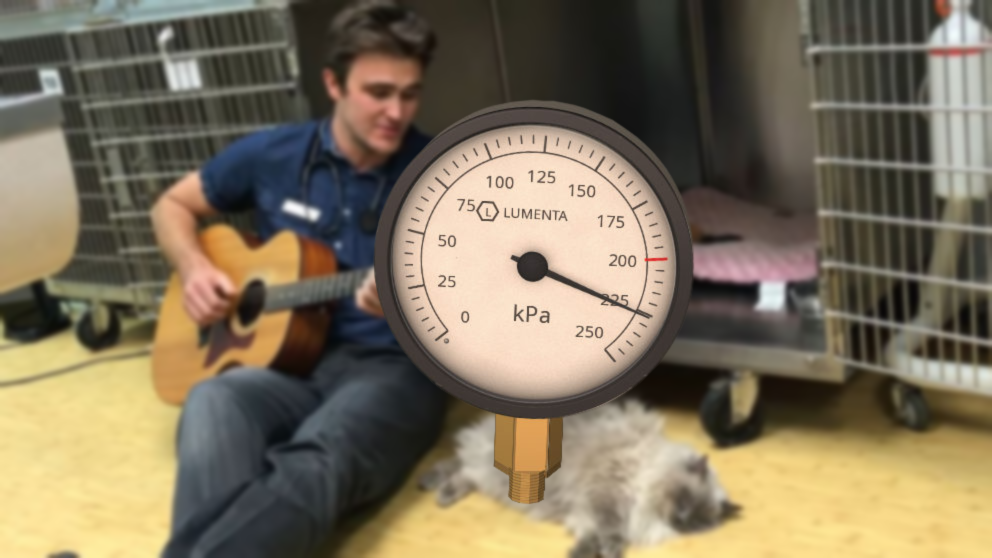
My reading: value=225 unit=kPa
